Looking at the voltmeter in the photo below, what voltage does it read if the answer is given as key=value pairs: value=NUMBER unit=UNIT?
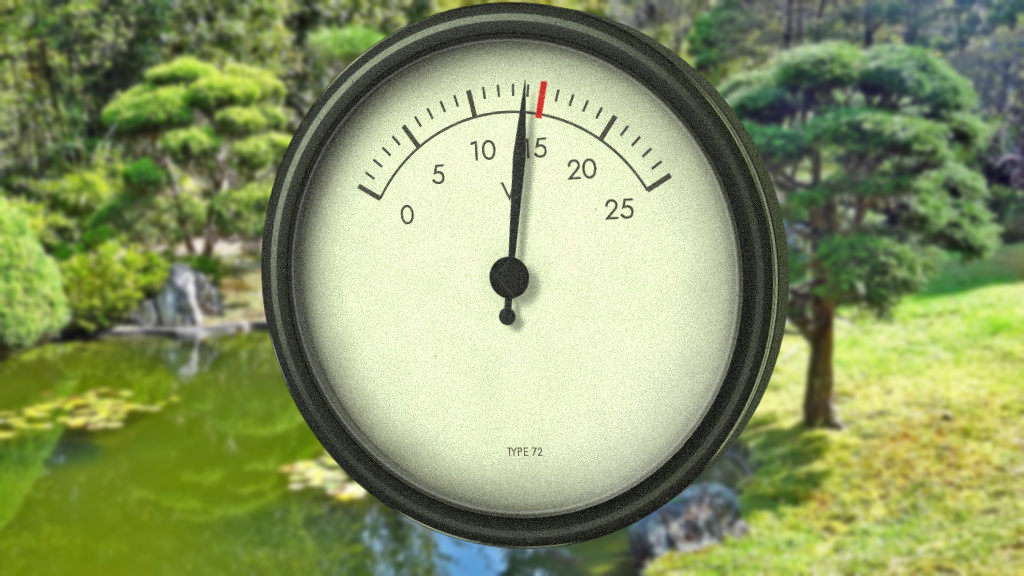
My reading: value=14 unit=V
